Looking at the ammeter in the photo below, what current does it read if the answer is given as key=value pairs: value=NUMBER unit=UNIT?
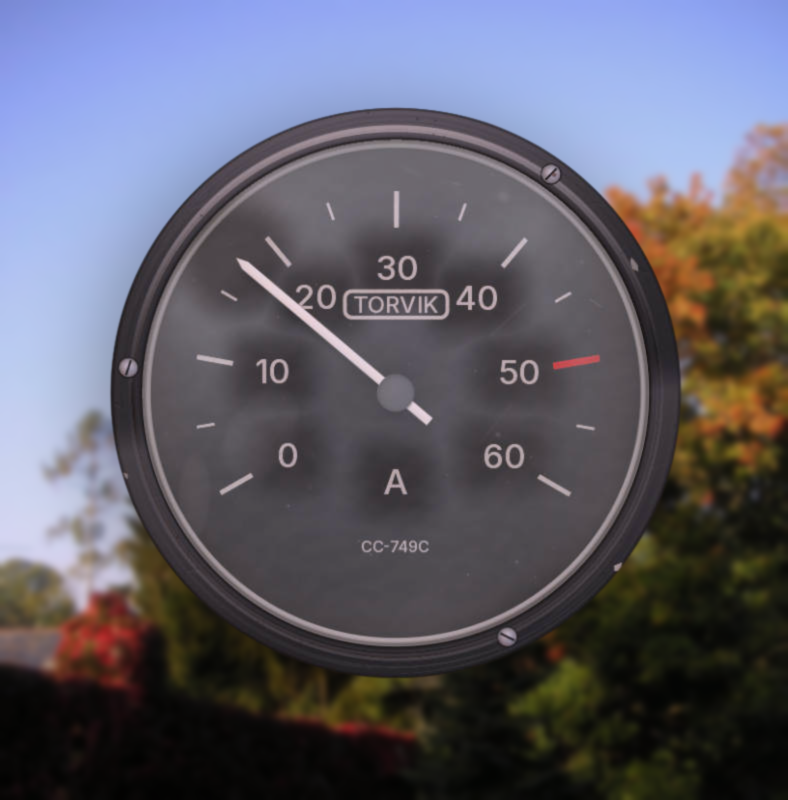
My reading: value=17.5 unit=A
